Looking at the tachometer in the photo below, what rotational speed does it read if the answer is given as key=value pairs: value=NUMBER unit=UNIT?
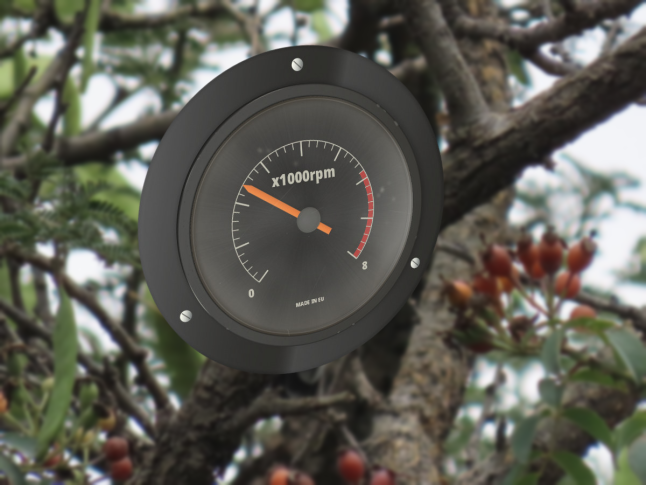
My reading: value=2400 unit=rpm
